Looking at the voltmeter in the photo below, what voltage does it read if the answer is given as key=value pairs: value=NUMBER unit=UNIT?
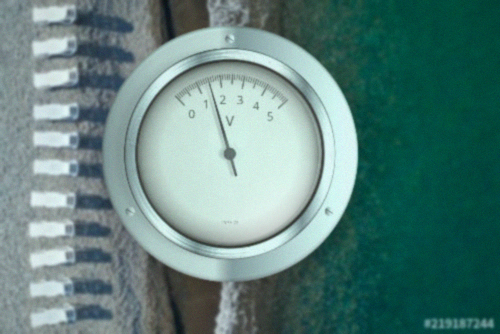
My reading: value=1.5 unit=V
